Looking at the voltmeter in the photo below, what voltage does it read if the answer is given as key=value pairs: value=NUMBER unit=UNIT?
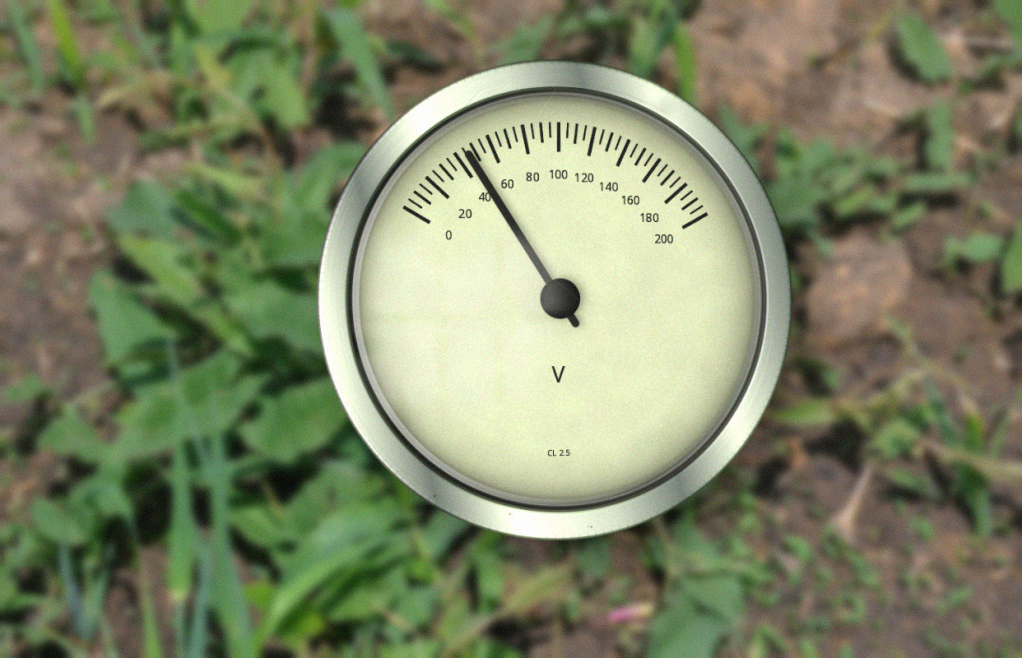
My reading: value=45 unit=V
